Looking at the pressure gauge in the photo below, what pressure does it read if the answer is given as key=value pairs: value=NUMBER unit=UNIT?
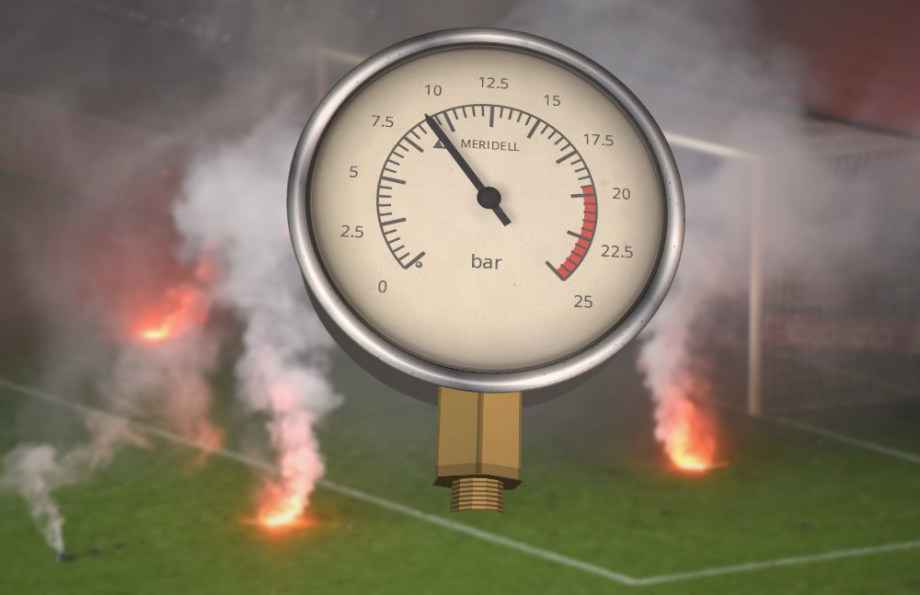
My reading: value=9 unit=bar
